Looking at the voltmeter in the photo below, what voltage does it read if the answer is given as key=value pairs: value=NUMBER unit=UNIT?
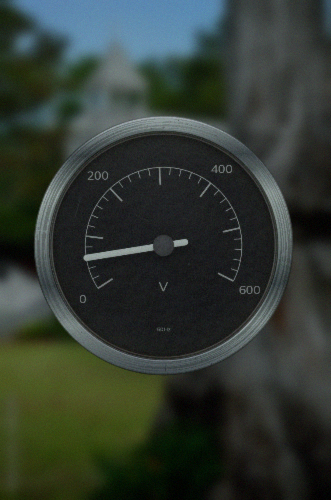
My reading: value=60 unit=V
